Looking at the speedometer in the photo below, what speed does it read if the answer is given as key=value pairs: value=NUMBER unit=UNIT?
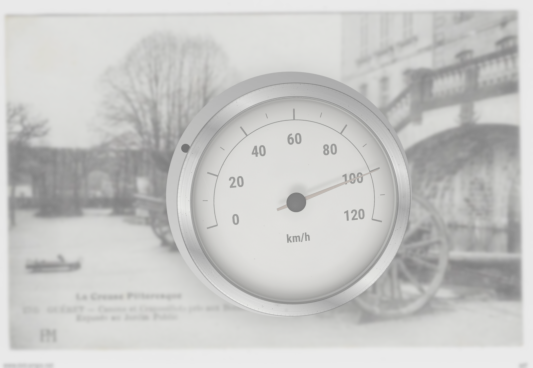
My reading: value=100 unit=km/h
